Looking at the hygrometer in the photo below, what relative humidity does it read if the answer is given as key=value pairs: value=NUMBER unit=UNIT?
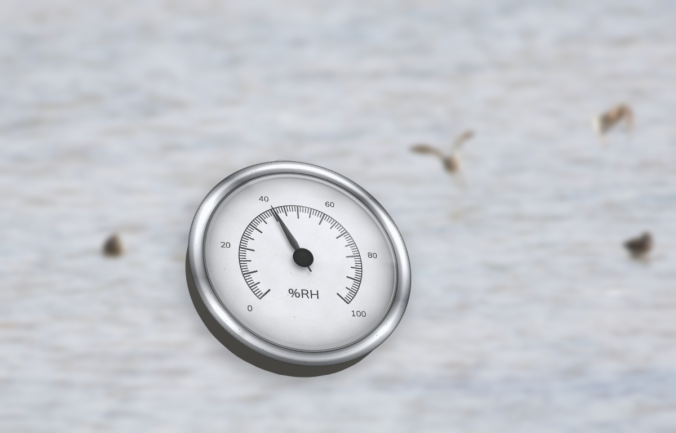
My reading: value=40 unit=%
